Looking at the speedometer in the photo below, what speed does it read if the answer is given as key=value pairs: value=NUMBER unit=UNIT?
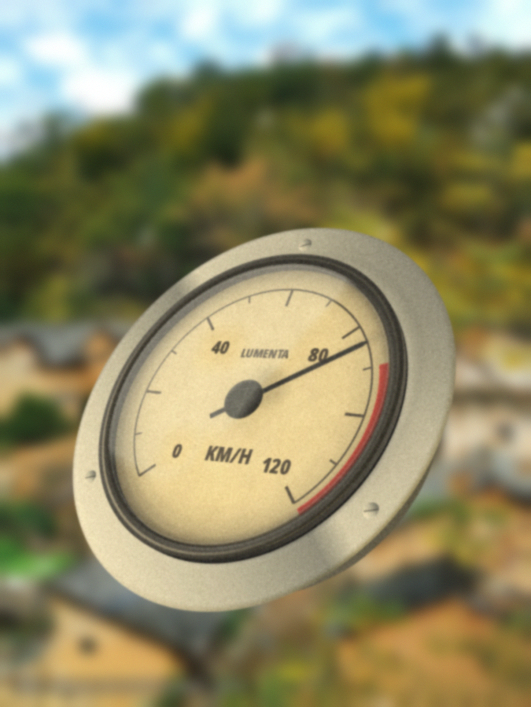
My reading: value=85 unit=km/h
